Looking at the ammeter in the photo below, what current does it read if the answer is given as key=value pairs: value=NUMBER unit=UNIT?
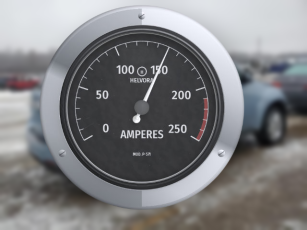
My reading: value=150 unit=A
